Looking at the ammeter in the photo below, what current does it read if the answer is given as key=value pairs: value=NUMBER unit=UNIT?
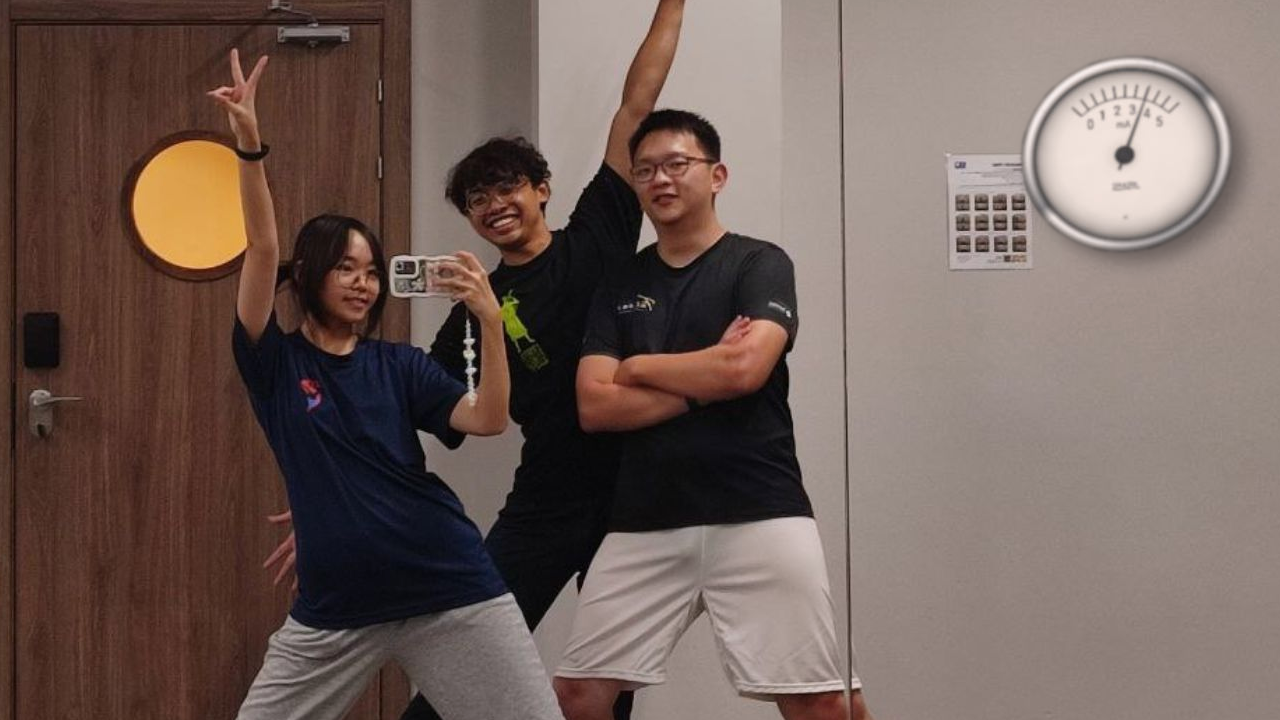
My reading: value=3.5 unit=mA
